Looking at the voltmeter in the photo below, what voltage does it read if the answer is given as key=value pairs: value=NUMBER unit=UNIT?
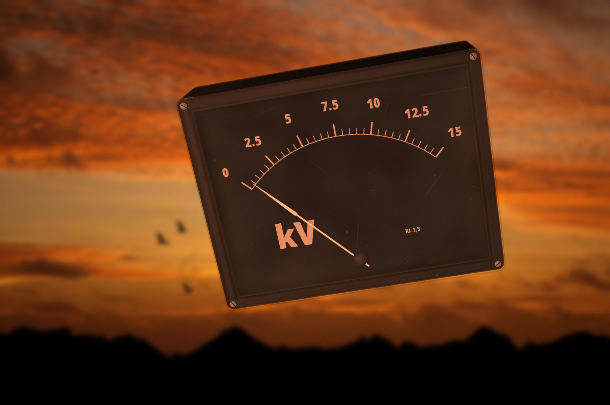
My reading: value=0.5 unit=kV
